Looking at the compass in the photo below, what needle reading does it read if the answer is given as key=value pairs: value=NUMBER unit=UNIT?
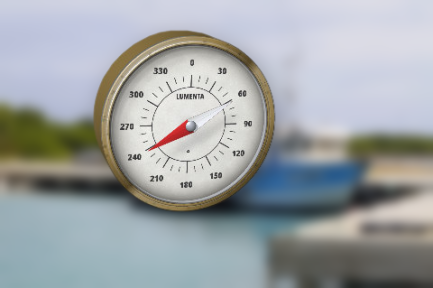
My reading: value=240 unit=°
